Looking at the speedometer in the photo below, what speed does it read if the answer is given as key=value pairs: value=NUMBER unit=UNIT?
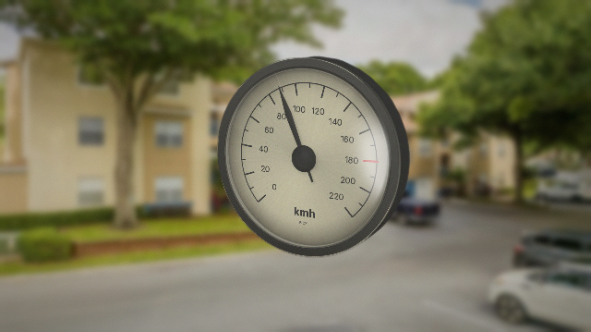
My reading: value=90 unit=km/h
